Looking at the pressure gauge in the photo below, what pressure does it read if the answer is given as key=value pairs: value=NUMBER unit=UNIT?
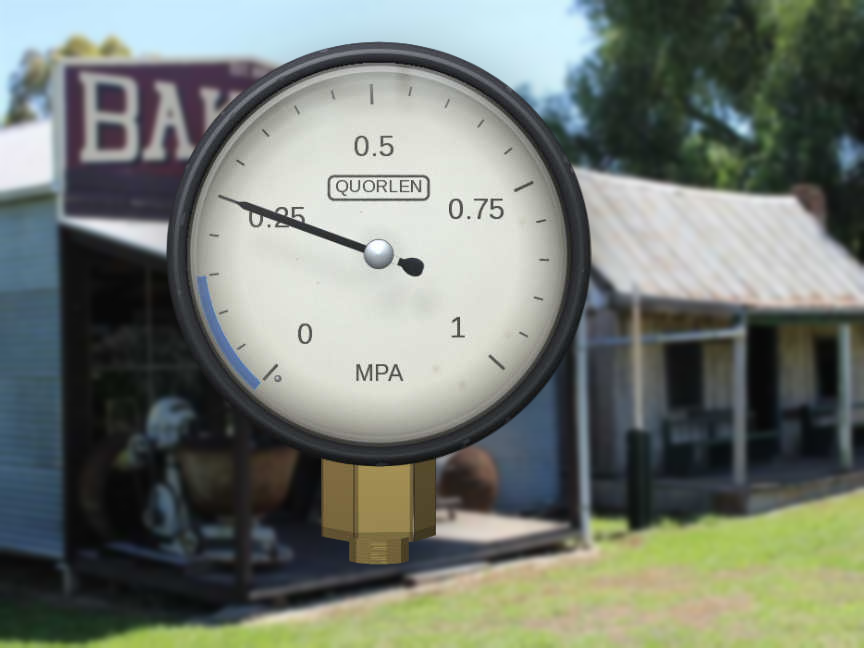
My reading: value=0.25 unit=MPa
